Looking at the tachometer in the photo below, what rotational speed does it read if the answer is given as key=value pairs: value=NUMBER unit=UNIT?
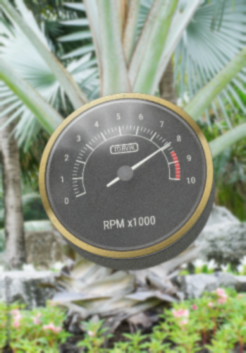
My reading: value=8000 unit=rpm
